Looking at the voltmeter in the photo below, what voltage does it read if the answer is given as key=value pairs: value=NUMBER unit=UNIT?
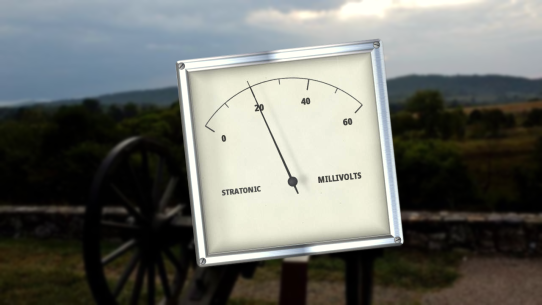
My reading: value=20 unit=mV
